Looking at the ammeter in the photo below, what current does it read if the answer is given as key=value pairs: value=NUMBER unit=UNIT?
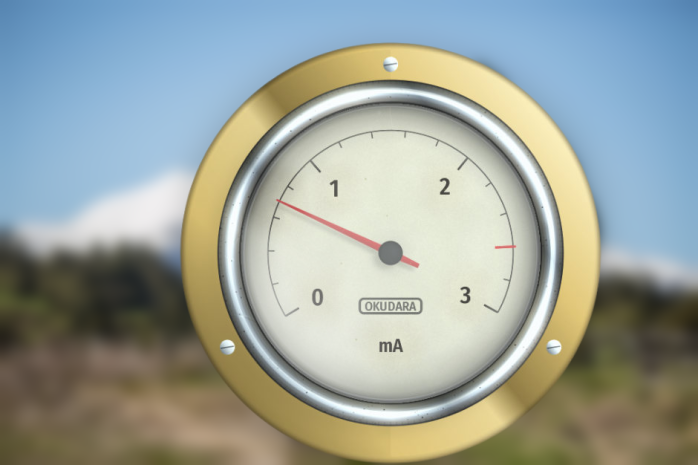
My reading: value=0.7 unit=mA
